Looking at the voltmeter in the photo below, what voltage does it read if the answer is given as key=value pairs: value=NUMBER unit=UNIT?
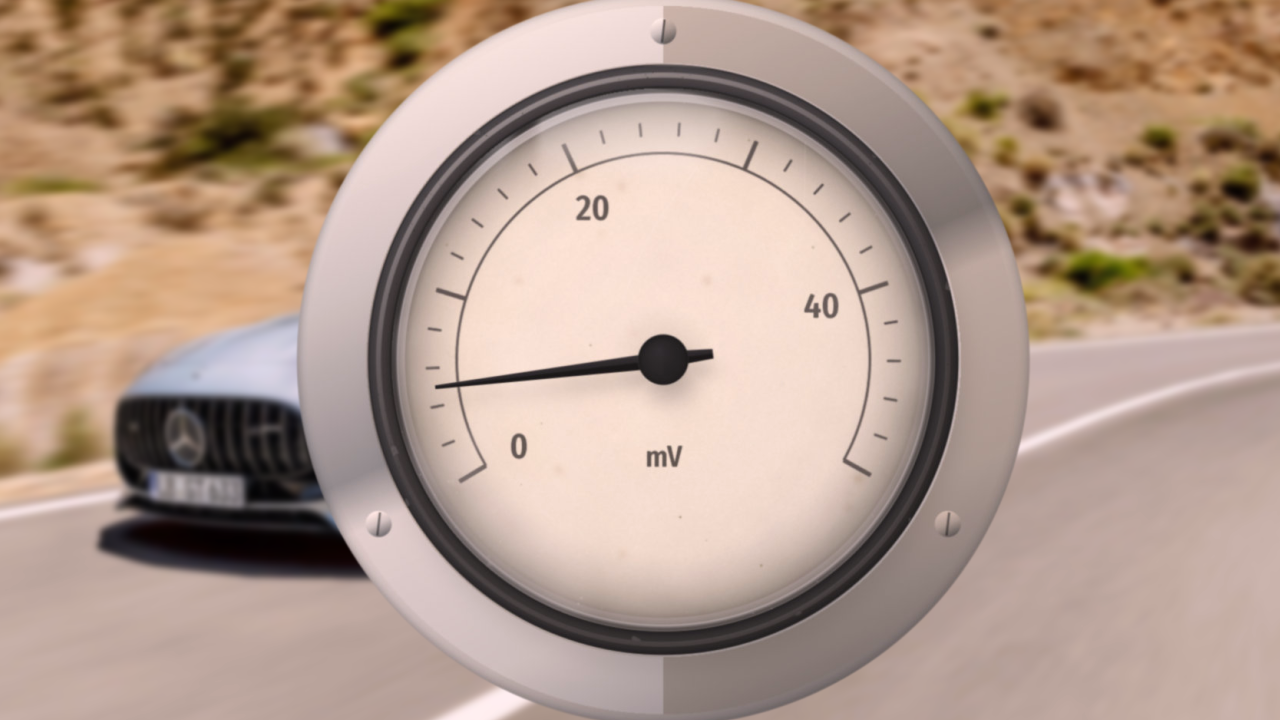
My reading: value=5 unit=mV
